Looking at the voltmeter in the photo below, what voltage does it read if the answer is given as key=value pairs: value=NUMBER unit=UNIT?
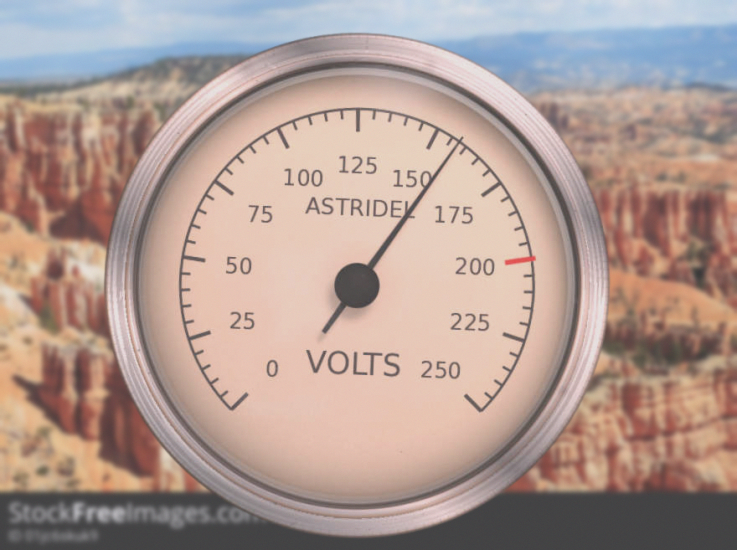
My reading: value=157.5 unit=V
